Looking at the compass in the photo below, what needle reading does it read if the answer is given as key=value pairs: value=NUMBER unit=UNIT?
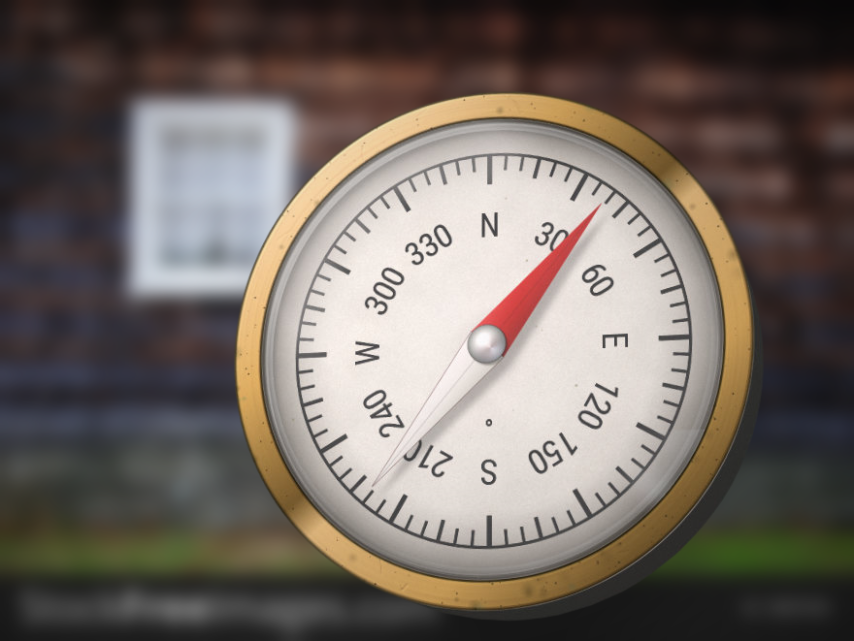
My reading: value=40 unit=°
